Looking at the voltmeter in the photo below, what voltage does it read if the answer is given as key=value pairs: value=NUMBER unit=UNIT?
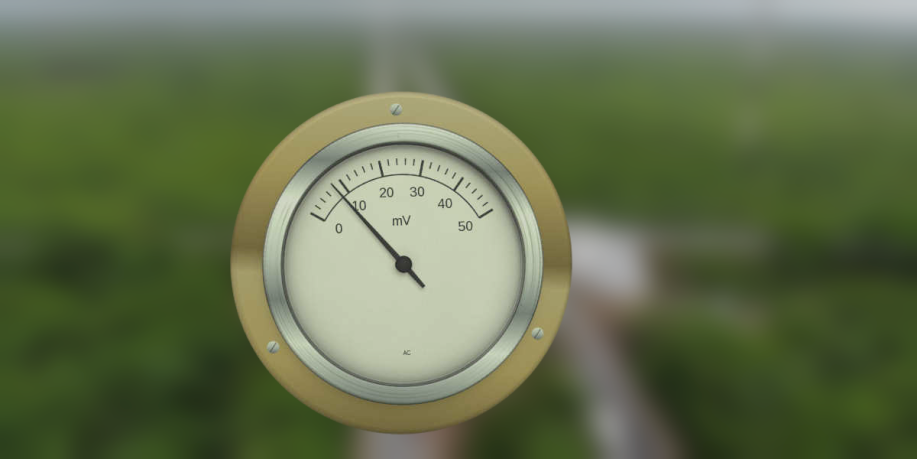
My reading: value=8 unit=mV
